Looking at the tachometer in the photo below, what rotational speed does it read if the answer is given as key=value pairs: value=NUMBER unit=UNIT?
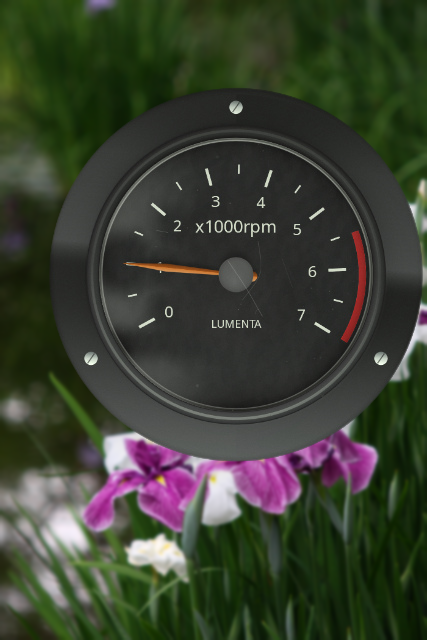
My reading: value=1000 unit=rpm
